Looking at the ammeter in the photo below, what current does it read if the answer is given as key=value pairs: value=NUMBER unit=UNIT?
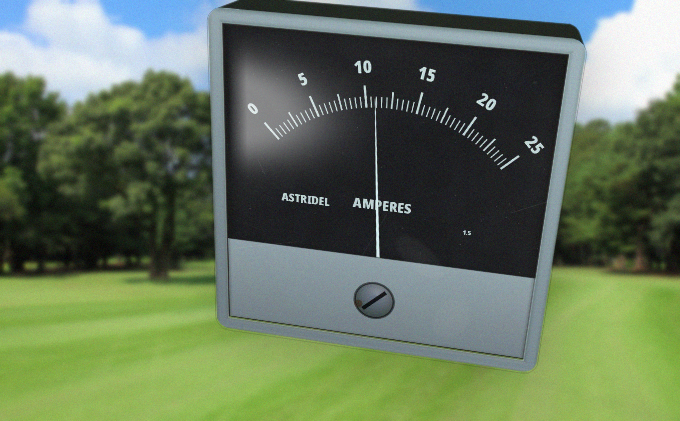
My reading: value=11 unit=A
